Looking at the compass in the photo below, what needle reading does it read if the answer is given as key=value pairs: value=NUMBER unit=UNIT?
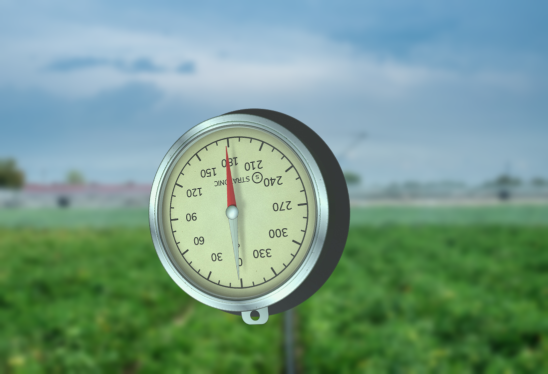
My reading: value=180 unit=°
